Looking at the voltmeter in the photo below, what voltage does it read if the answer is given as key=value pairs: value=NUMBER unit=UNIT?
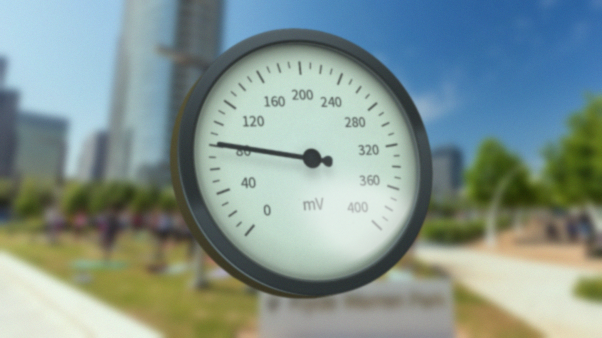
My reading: value=80 unit=mV
